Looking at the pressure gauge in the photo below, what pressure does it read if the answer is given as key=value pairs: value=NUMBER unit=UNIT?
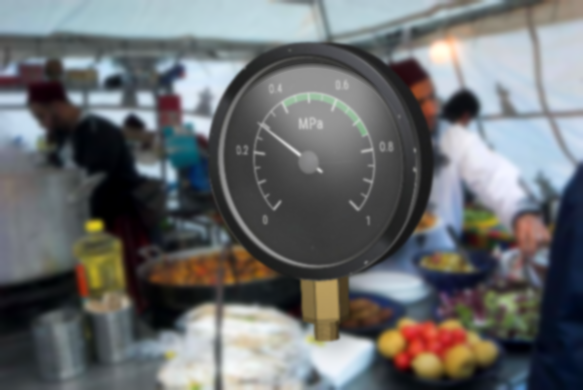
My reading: value=0.3 unit=MPa
